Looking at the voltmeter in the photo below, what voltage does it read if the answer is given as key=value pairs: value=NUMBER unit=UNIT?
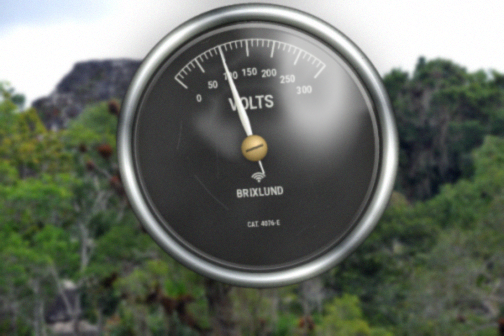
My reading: value=100 unit=V
